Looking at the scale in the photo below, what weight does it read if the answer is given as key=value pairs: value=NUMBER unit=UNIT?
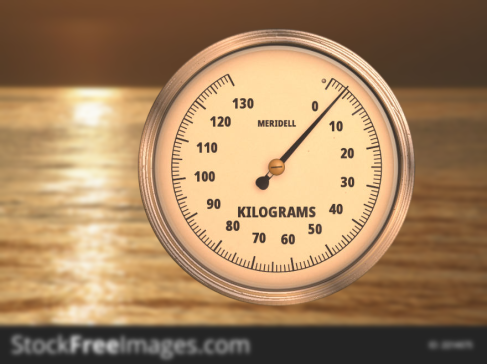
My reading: value=4 unit=kg
